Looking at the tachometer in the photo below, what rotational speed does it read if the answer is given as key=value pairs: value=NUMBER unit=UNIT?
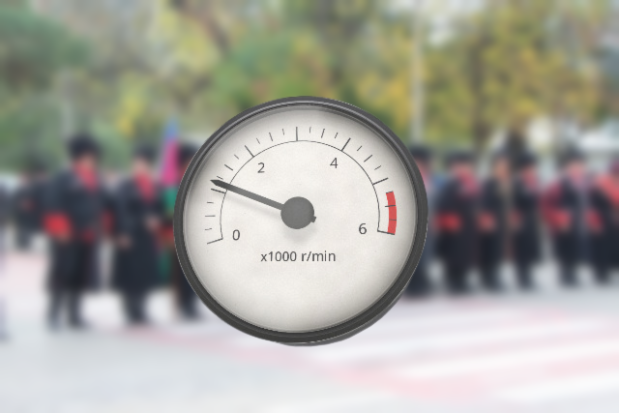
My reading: value=1125 unit=rpm
